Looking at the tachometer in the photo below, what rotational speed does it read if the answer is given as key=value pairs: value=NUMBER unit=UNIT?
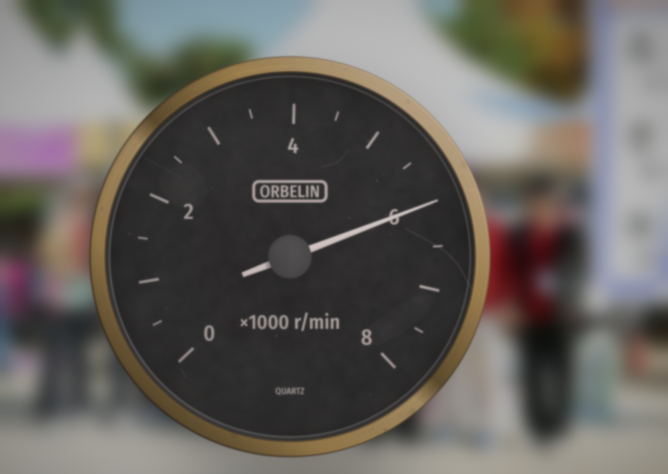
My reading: value=6000 unit=rpm
